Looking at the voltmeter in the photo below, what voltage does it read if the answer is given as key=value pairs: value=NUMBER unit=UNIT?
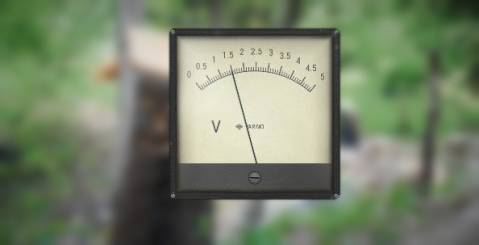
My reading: value=1.5 unit=V
